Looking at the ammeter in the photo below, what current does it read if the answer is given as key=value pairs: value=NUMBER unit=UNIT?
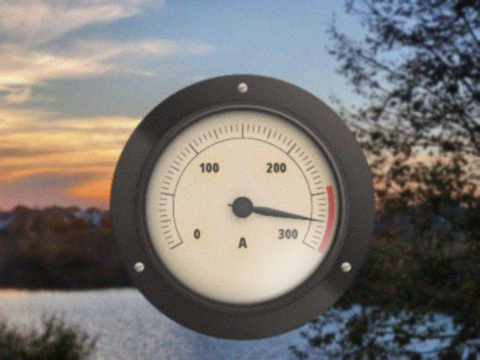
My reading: value=275 unit=A
